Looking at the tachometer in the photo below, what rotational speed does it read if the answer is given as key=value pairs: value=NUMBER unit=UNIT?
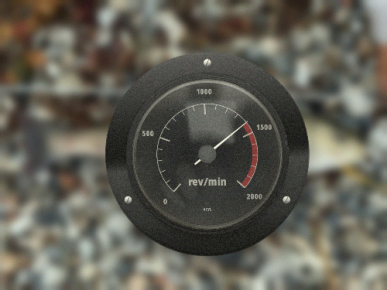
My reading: value=1400 unit=rpm
